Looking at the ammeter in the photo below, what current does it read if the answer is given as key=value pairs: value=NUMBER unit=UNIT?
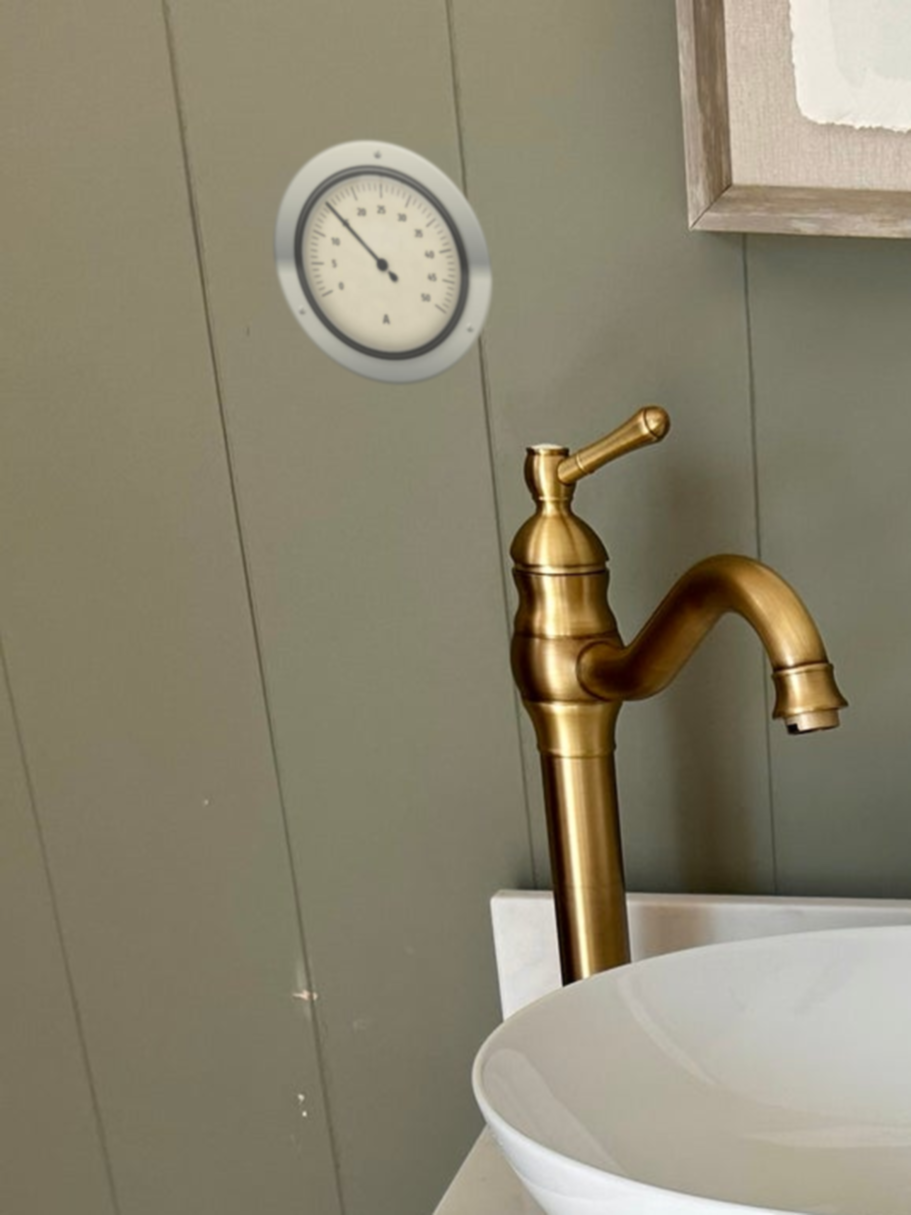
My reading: value=15 unit=A
